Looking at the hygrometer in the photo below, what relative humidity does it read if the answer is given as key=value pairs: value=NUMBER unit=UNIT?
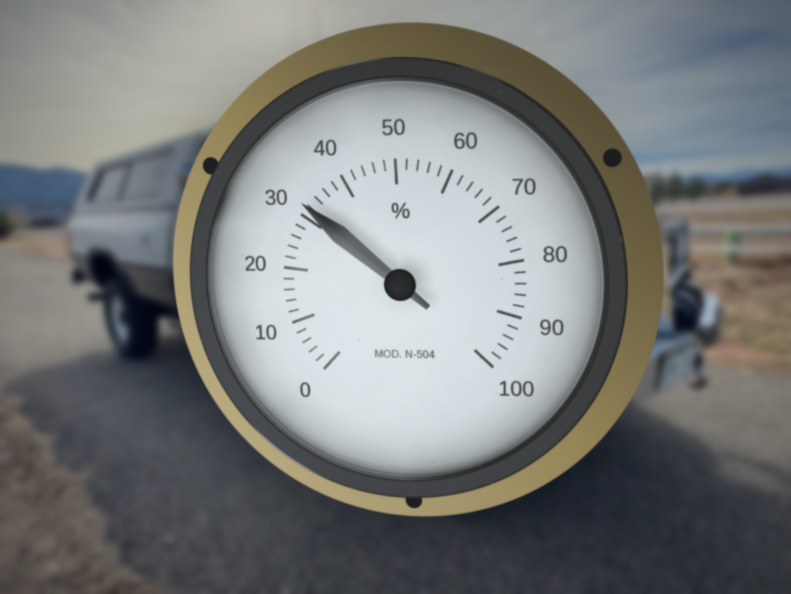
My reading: value=32 unit=%
